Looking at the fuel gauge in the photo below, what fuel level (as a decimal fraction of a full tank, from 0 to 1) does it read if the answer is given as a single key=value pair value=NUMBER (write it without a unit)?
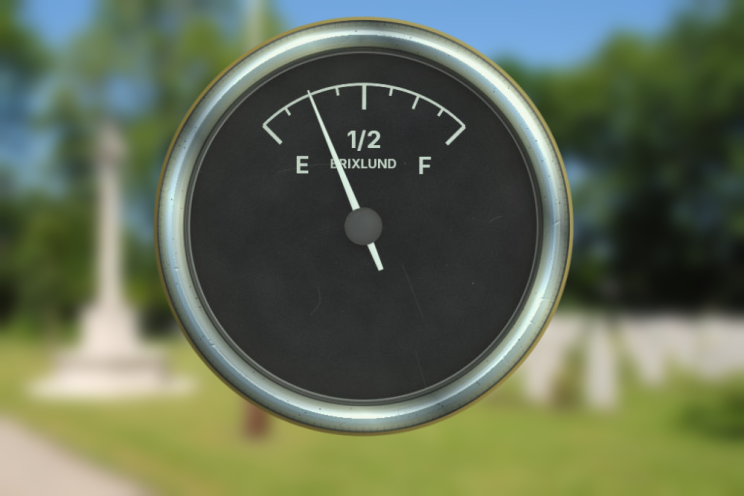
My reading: value=0.25
